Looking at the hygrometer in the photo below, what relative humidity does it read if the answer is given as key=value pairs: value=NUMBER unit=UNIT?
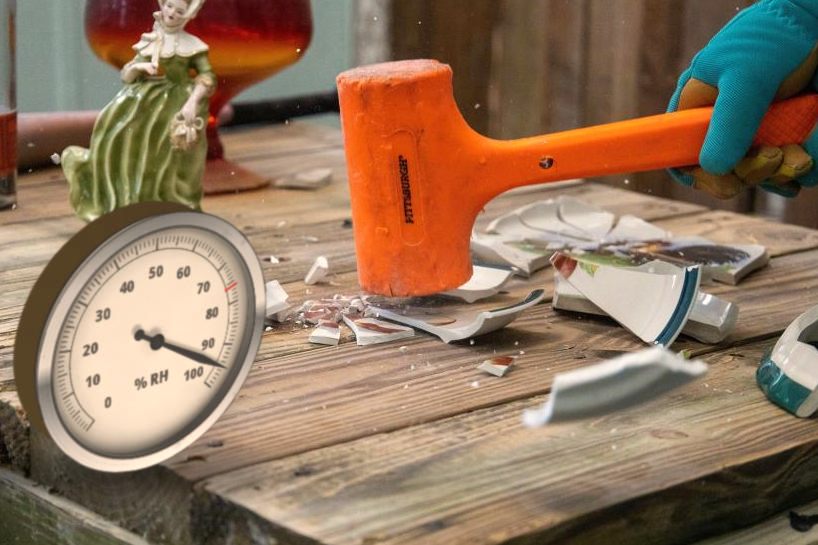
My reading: value=95 unit=%
